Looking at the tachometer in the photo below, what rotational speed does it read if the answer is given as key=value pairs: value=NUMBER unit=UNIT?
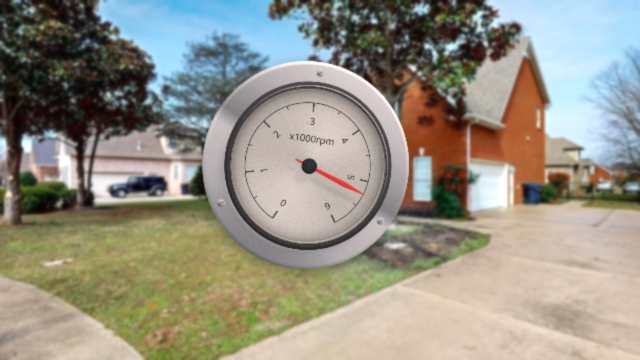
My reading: value=5250 unit=rpm
